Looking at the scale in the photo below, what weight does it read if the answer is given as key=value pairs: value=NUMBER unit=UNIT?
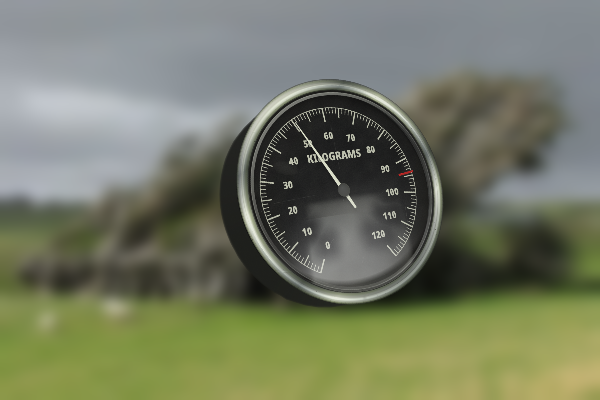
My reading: value=50 unit=kg
